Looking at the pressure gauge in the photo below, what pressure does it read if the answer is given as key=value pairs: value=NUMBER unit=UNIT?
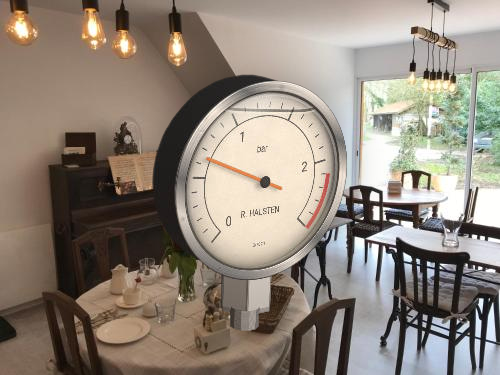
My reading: value=0.65 unit=bar
